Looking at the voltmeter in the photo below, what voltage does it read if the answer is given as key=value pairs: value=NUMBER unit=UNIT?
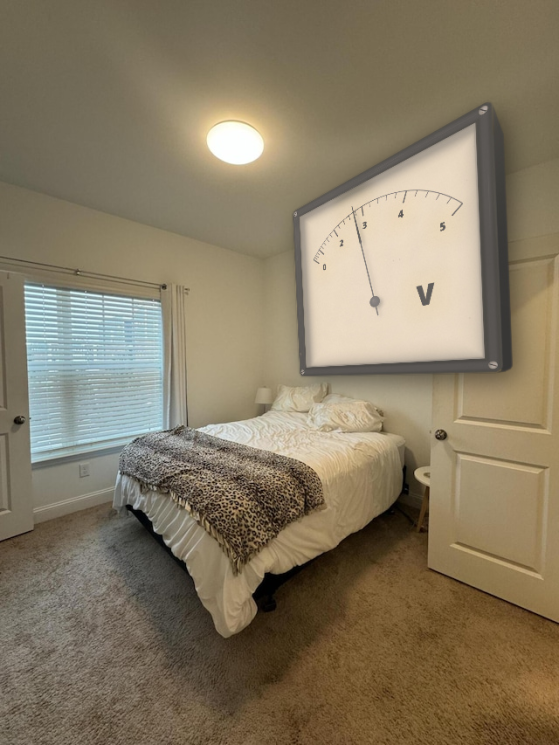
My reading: value=2.8 unit=V
